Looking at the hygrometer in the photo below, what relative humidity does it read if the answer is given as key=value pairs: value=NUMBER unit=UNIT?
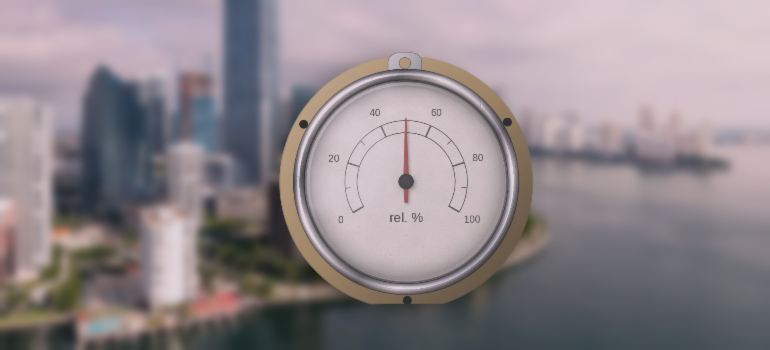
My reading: value=50 unit=%
